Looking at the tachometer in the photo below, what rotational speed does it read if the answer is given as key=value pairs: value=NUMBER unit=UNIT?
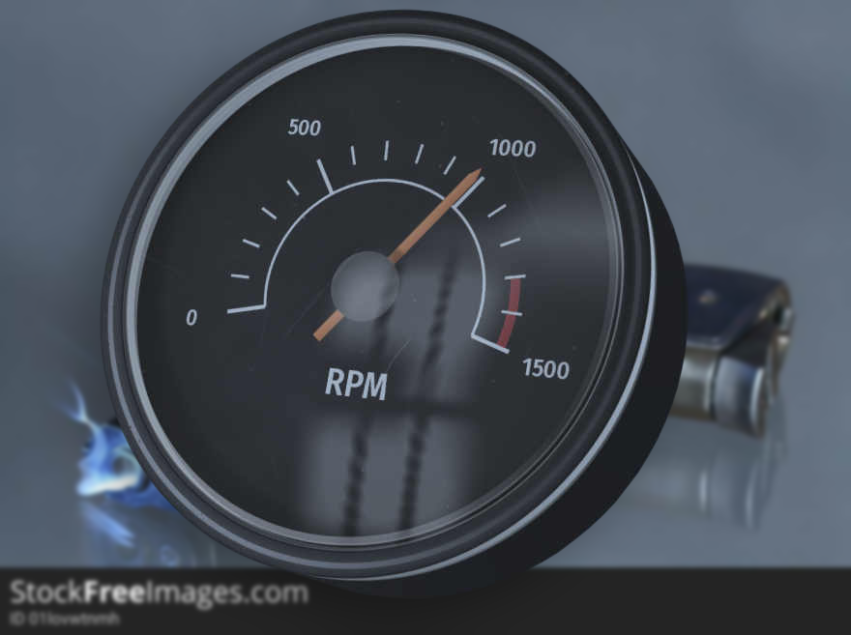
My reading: value=1000 unit=rpm
